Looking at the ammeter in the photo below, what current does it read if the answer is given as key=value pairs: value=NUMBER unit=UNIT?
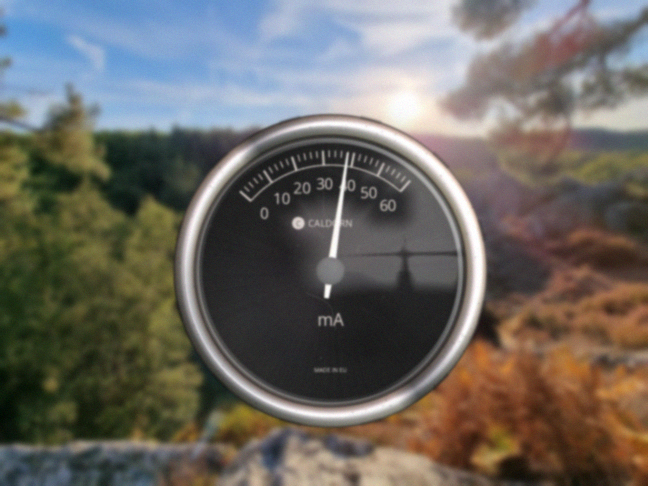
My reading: value=38 unit=mA
